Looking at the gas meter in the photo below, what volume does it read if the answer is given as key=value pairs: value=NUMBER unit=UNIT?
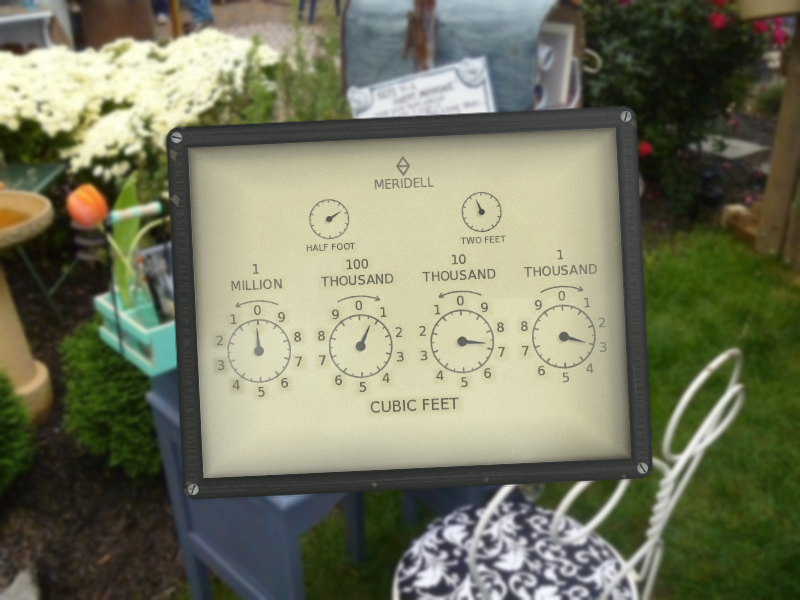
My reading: value=7300 unit=ft³
